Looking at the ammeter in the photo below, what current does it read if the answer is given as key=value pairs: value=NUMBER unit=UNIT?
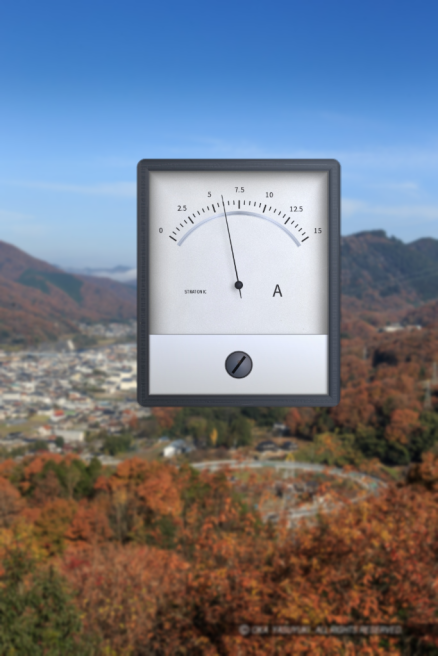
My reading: value=6 unit=A
